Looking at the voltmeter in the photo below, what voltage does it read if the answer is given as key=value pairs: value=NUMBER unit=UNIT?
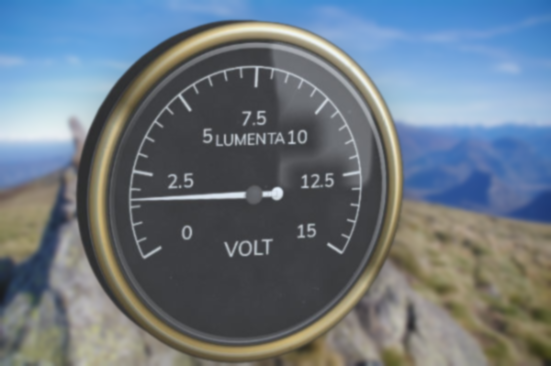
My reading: value=1.75 unit=V
